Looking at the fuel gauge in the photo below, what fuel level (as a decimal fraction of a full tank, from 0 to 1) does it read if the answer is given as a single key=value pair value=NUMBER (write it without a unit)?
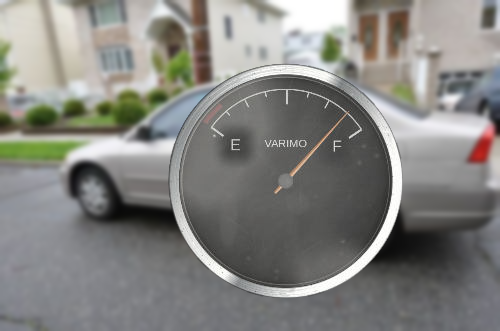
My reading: value=0.875
